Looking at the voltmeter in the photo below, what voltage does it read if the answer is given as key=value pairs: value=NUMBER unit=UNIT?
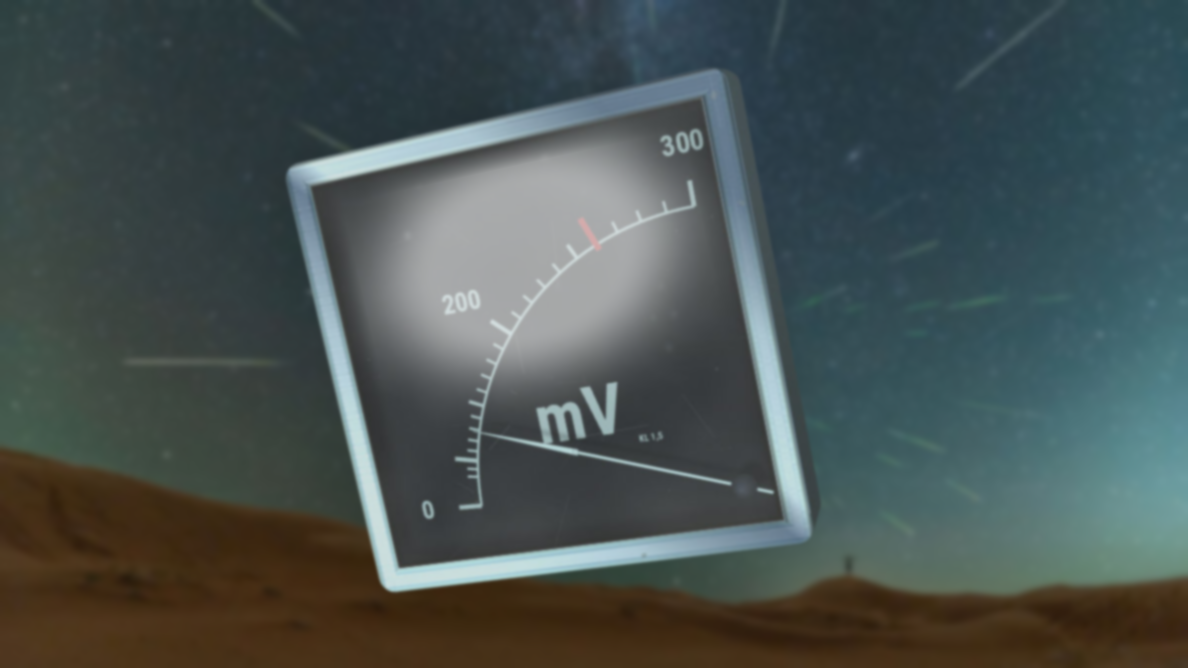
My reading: value=130 unit=mV
